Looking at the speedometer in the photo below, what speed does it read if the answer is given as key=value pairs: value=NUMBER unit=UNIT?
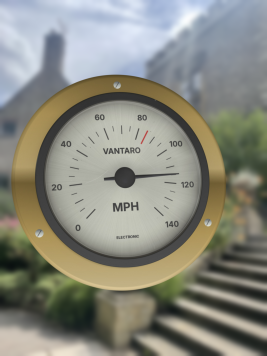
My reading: value=115 unit=mph
